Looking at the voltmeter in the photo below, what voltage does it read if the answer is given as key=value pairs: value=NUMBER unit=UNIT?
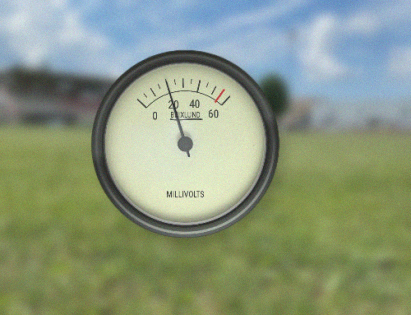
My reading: value=20 unit=mV
